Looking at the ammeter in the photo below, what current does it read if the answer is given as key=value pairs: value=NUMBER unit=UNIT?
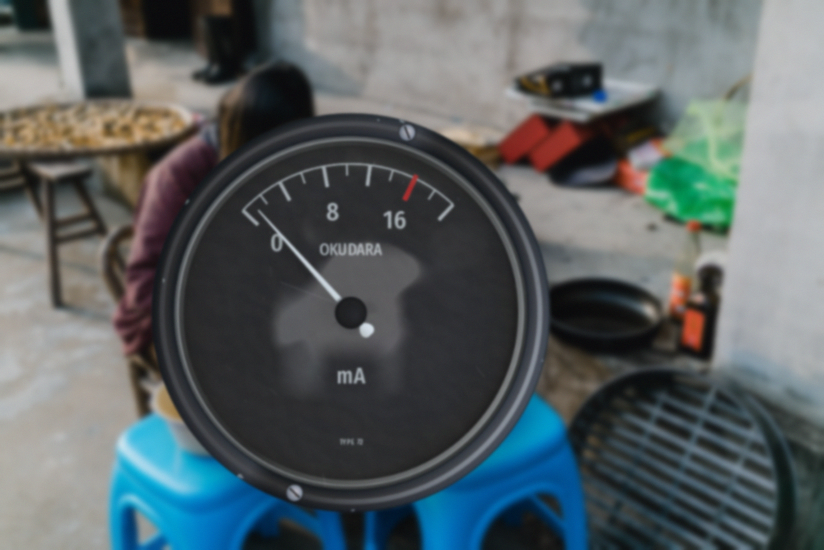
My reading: value=1 unit=mA
